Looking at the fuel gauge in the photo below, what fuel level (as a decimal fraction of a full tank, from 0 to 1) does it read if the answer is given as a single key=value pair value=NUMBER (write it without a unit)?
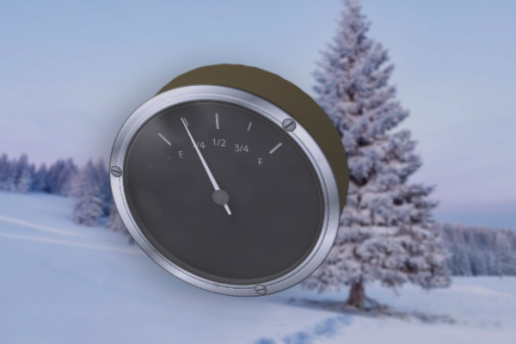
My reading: value=0.25
